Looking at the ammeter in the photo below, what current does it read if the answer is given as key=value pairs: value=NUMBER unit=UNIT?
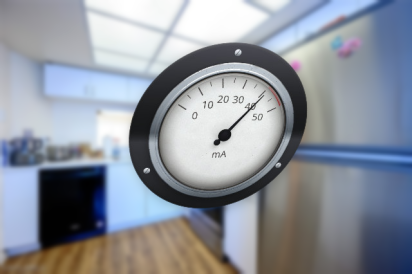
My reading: value=40 unit=mA
